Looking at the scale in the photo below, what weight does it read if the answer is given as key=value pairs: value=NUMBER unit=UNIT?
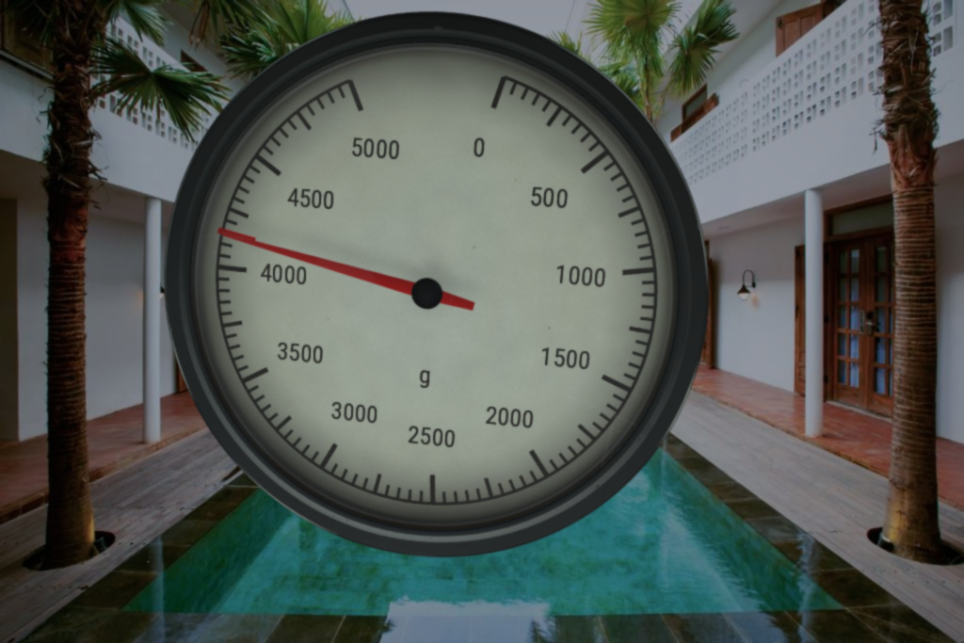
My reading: value=4150 unit=g
